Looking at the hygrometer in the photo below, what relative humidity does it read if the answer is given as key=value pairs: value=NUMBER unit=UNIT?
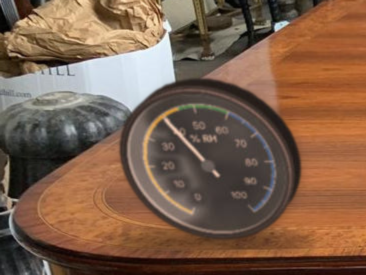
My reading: value=40 unit=%
